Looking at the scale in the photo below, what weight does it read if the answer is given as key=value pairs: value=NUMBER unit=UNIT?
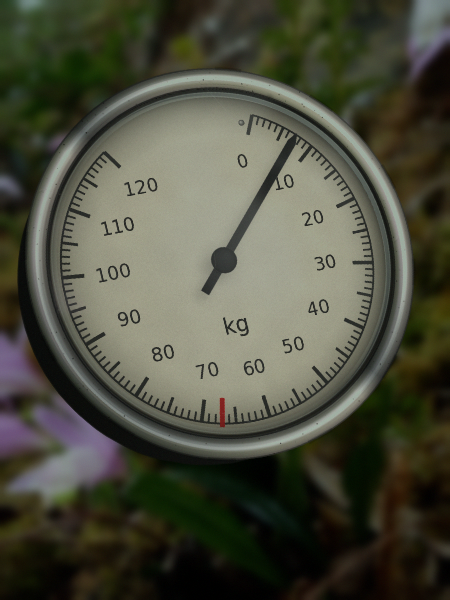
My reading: value=7 unit=kg
